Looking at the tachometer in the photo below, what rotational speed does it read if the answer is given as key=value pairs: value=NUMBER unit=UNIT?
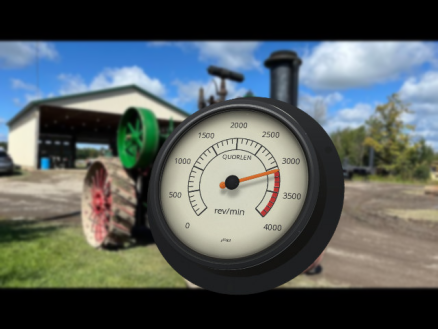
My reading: value=3100 unit=rpm
